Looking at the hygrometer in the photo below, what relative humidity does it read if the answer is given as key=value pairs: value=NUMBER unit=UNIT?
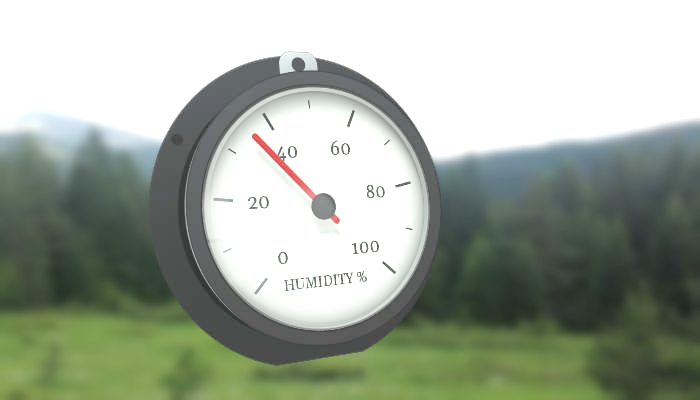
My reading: value=35 unit=%
